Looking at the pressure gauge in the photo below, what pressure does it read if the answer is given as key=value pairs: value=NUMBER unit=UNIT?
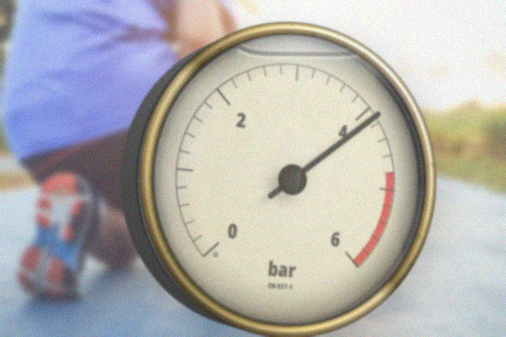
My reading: value=4.1 unit=bar
